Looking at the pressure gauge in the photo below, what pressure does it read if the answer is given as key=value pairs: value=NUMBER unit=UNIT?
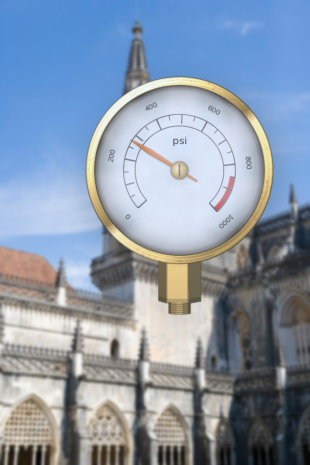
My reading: value=275 unit=psi
